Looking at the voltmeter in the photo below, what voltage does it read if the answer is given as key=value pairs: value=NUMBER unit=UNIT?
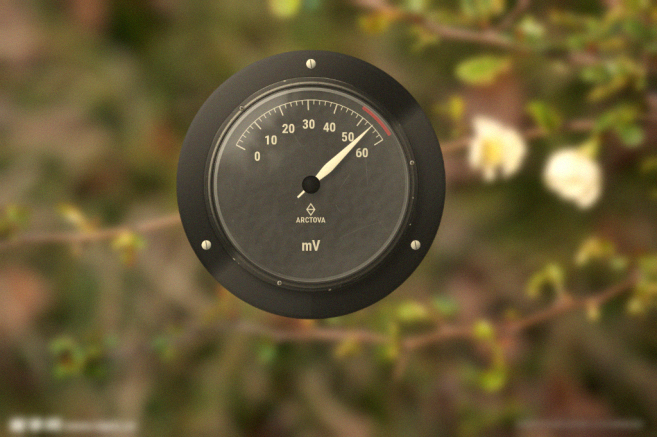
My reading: value=54 unit=mV
